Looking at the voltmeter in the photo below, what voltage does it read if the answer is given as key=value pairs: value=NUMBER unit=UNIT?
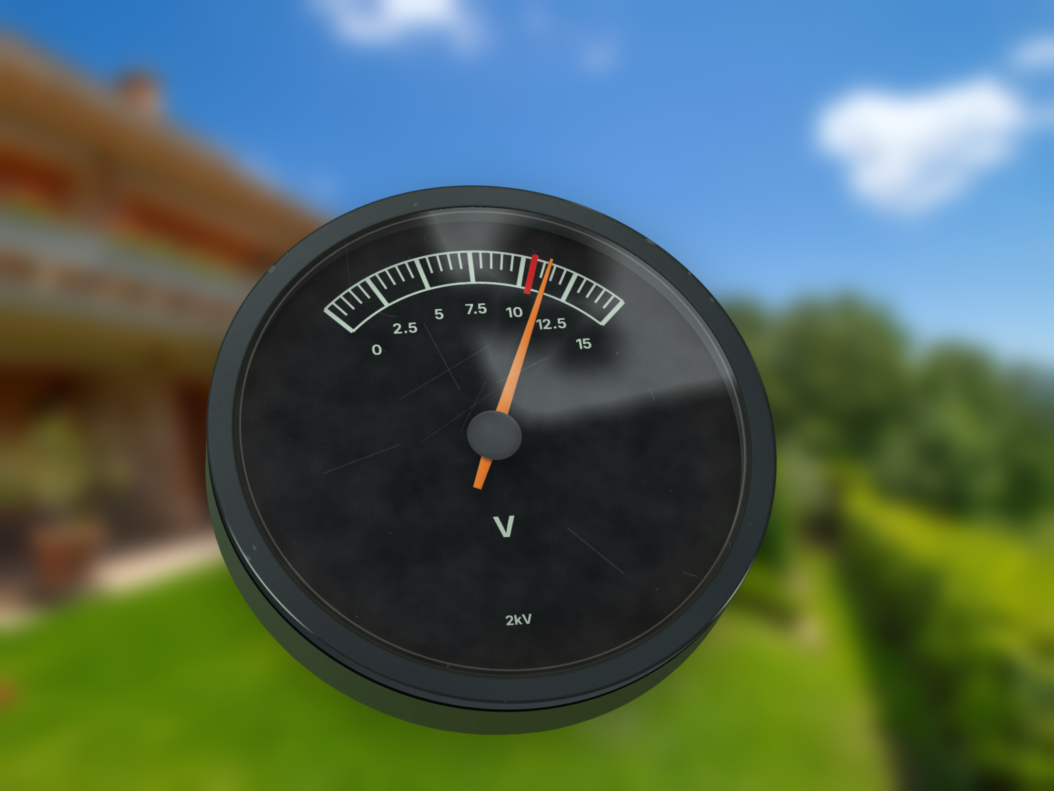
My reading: value=11.25 unit=V
